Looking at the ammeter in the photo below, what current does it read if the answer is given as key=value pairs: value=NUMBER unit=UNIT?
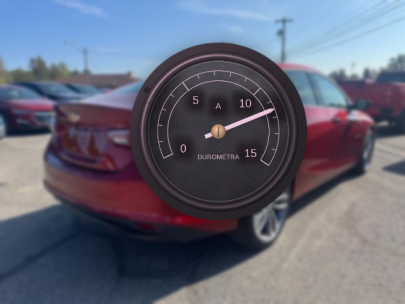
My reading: value=11.5 unit=A
